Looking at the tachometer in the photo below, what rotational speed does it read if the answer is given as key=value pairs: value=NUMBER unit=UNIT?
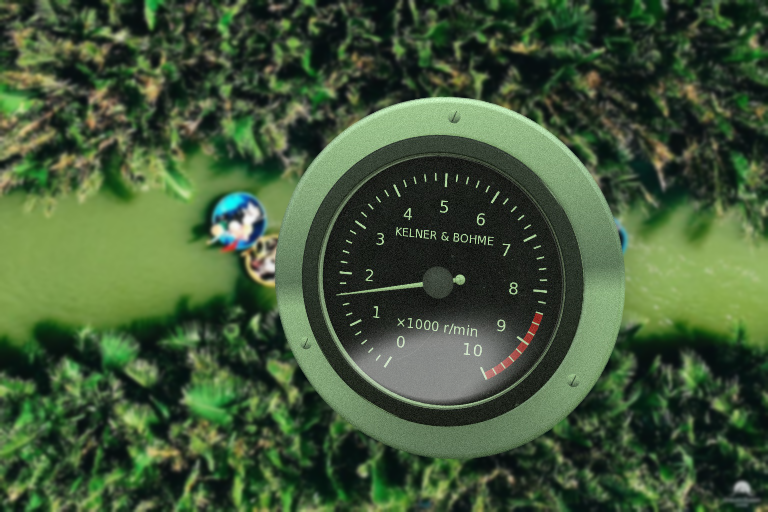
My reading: value=1600 unit=rpm
